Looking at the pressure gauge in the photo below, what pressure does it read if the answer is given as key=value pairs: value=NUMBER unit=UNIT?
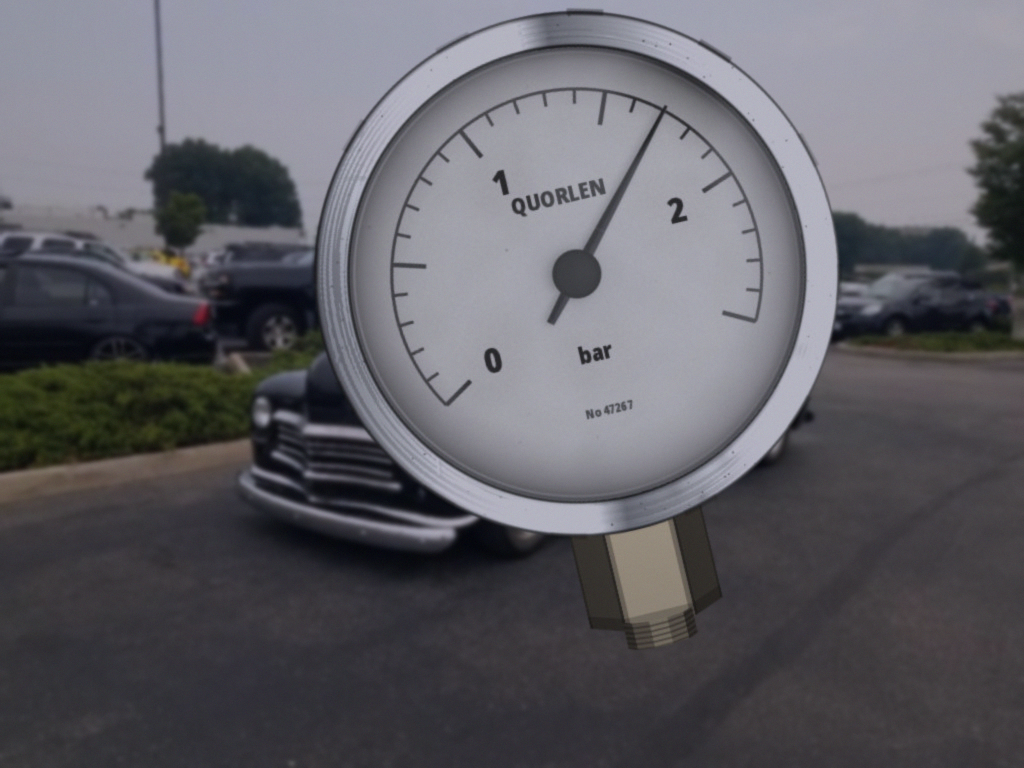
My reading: value=1.7 unit=bar
